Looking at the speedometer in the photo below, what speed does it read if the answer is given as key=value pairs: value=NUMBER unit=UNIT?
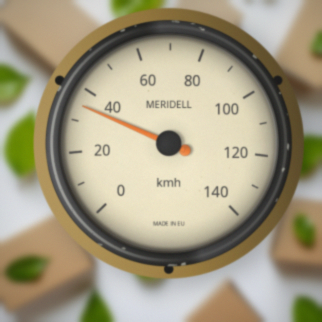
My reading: value=35 unit=km/h
